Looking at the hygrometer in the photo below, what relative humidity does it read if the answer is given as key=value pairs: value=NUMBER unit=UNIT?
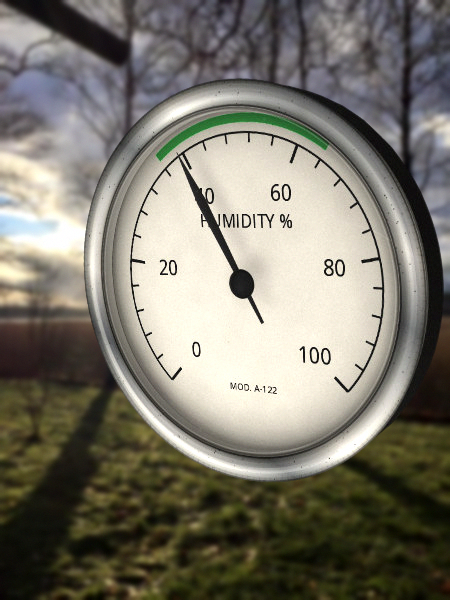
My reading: value=40 unit=%
